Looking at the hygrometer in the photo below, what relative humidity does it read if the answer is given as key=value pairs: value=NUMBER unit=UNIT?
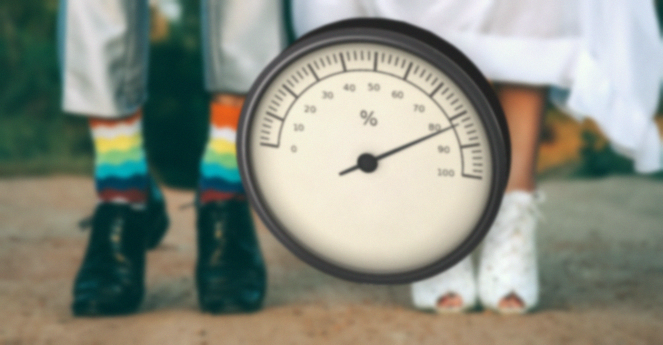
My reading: value=82 unit=%
